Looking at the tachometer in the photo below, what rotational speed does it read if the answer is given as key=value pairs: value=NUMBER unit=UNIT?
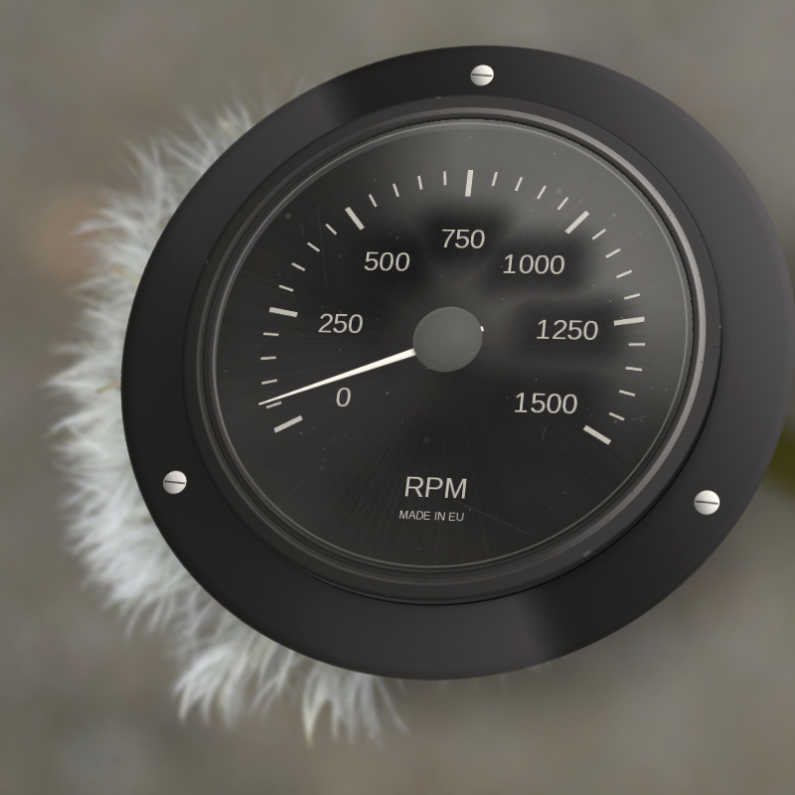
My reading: value=50 unit=rpm
